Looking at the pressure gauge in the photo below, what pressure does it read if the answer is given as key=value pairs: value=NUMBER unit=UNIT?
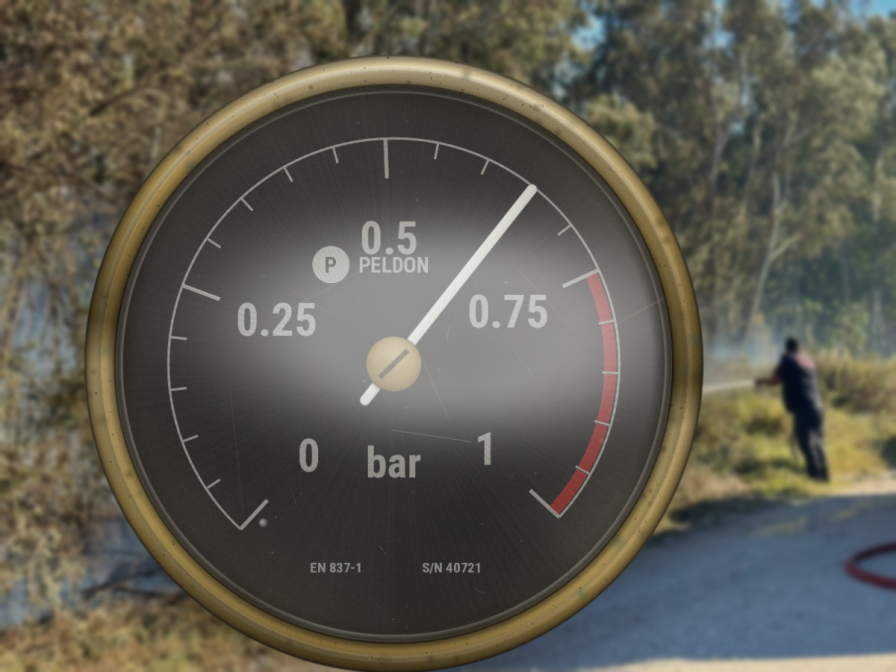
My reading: value=0.65 unit=bar
